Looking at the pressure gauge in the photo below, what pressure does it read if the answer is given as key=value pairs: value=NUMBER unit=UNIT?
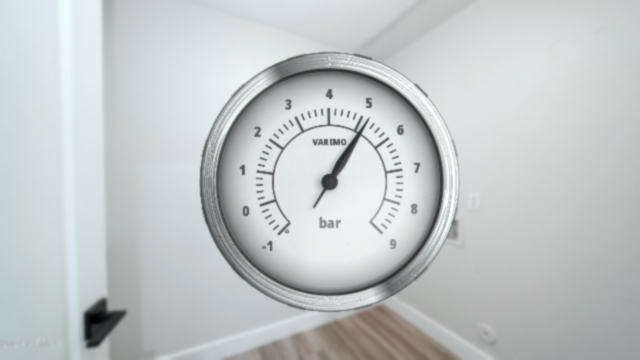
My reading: value=5.2 unit=bar
